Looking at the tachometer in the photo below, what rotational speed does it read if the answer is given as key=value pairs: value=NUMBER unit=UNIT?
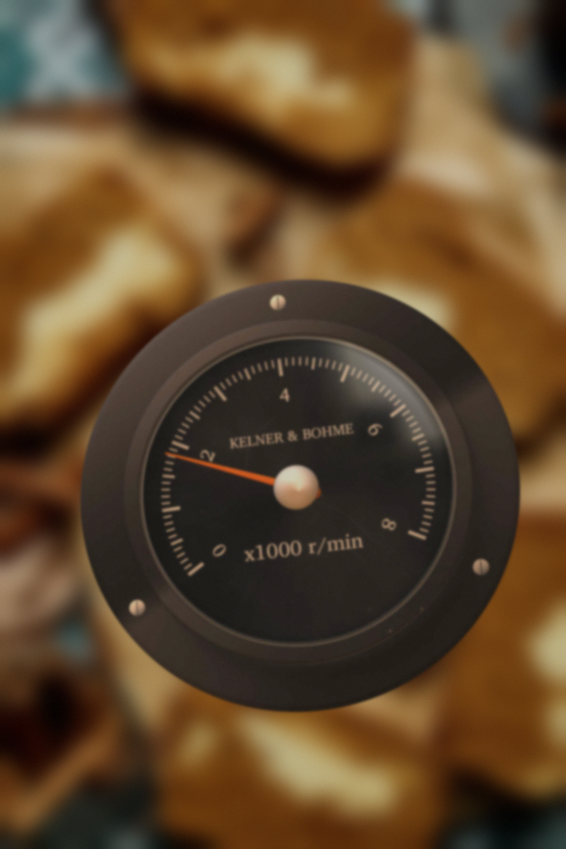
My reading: value=1800 unit=rpm
